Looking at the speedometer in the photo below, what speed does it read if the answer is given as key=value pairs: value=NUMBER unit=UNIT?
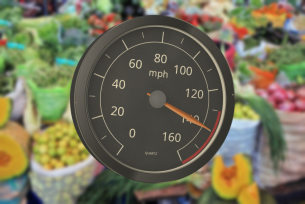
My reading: value=140 unit=mph
